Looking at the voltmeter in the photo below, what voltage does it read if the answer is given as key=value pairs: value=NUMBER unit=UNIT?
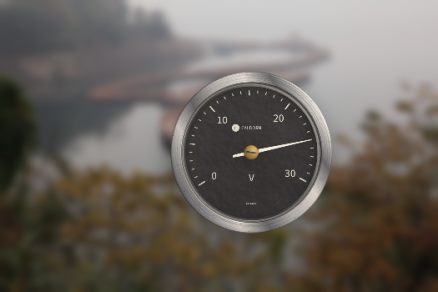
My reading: value=25 unit=V
